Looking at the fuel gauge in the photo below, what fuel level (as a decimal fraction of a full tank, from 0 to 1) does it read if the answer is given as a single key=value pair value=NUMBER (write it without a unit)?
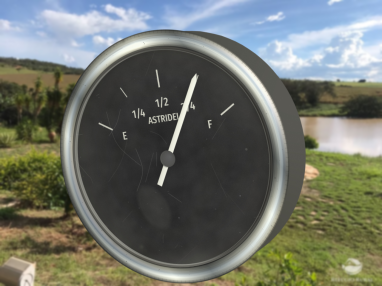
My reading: value=0.75
